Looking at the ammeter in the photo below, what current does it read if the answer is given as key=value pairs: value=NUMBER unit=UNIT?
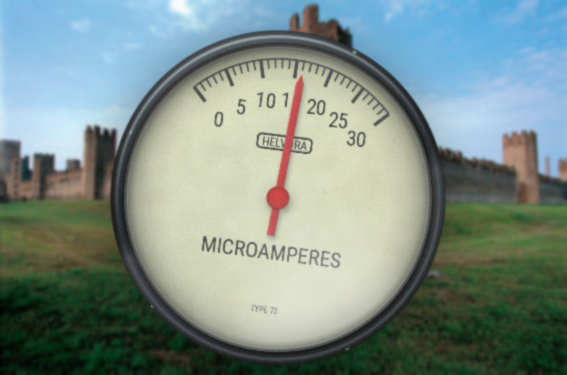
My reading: value=16 unit=µA
